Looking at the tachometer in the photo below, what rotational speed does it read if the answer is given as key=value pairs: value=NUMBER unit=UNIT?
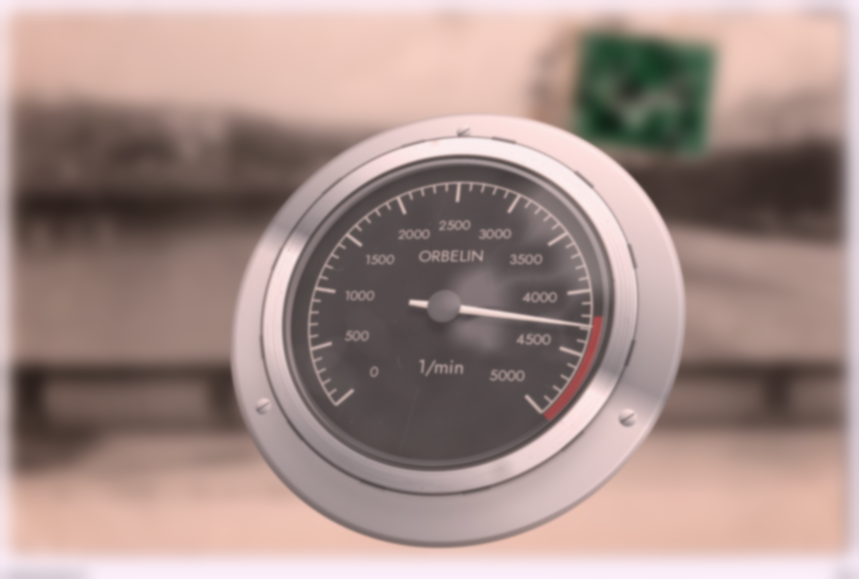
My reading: value=4300 unit=rpm
